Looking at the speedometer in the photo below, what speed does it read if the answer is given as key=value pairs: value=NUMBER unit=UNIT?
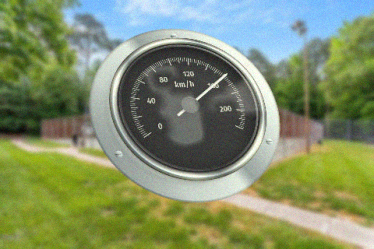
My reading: value=160 unit=km/h
